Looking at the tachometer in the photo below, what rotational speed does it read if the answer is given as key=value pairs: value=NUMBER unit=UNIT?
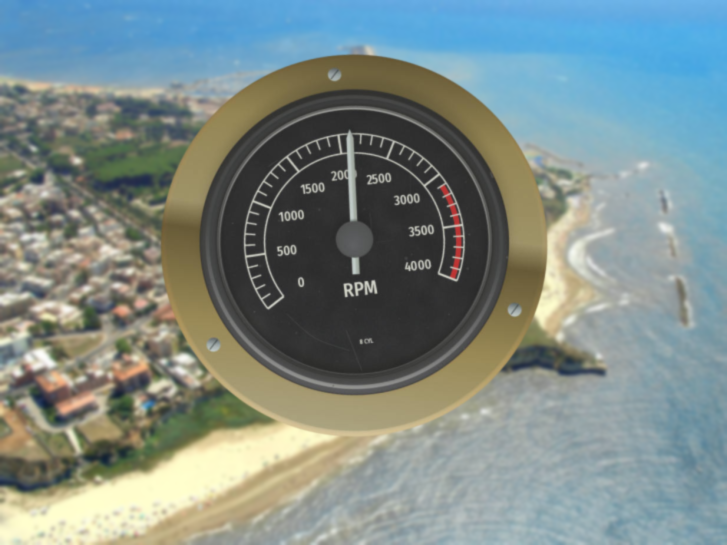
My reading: value=2100 unit=rpm
